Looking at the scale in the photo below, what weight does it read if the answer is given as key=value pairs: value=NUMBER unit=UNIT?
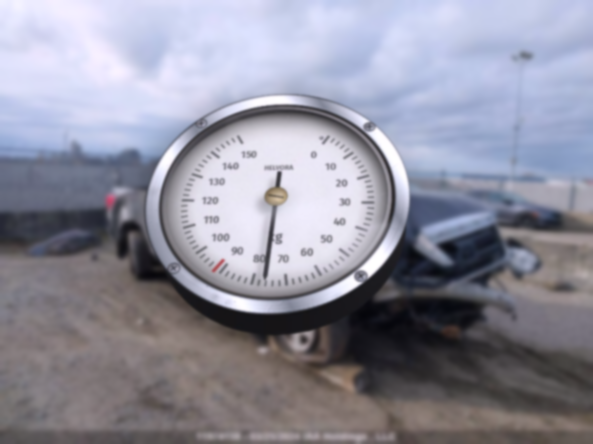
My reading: value=76 unit=kg
